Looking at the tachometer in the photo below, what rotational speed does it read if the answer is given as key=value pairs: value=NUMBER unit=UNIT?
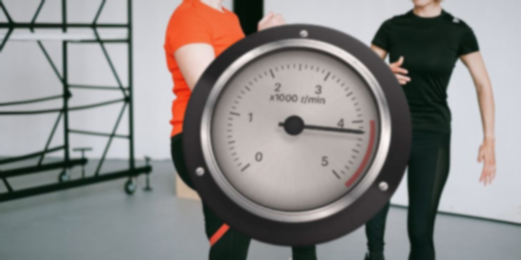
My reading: value=4200 unit=rpm
